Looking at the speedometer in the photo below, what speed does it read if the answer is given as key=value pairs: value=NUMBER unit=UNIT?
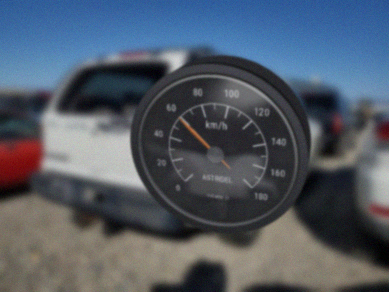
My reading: value=60 unit=km/h
